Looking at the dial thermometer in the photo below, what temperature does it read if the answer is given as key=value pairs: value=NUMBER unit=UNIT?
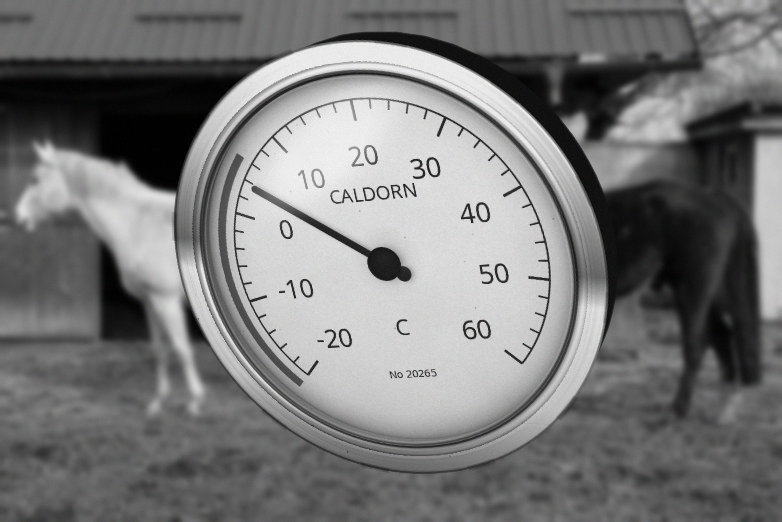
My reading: value=4 unit=°C
